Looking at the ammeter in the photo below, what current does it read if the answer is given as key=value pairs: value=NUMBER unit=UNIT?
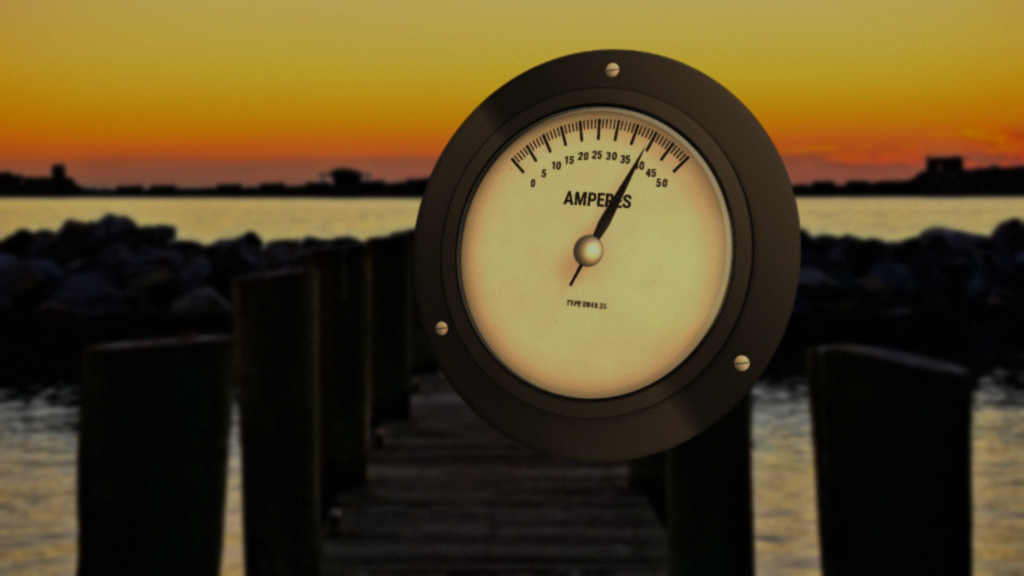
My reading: value=40 unit=A
